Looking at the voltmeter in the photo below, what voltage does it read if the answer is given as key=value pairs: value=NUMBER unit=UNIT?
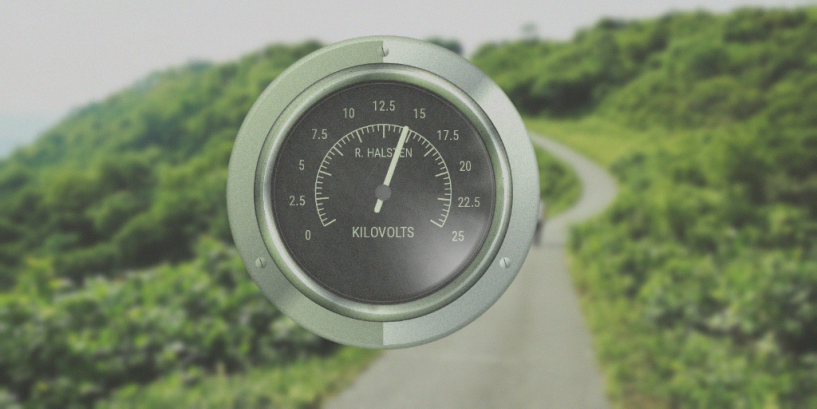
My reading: value=14.5 unit=kV
